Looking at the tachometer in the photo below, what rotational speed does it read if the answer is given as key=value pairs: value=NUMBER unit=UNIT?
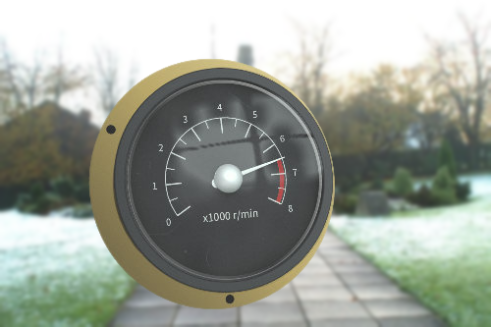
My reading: value=6500 unit=rpm
